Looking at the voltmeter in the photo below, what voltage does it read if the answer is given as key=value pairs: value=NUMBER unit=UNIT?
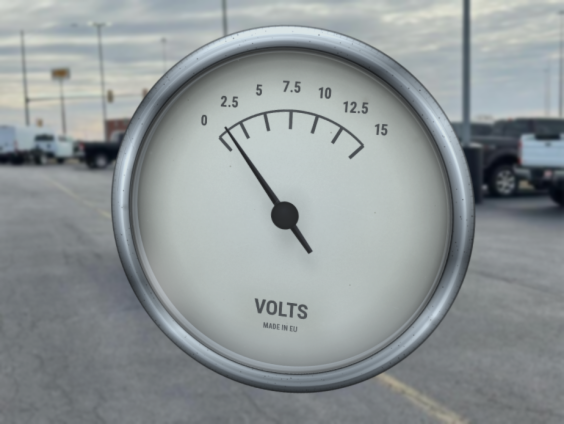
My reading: value=1.25 unit=V
